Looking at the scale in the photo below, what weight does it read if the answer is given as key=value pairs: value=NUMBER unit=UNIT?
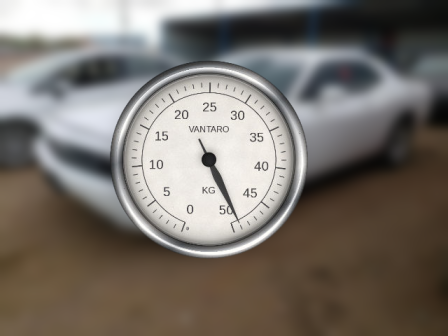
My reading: value=49 unit=kg
